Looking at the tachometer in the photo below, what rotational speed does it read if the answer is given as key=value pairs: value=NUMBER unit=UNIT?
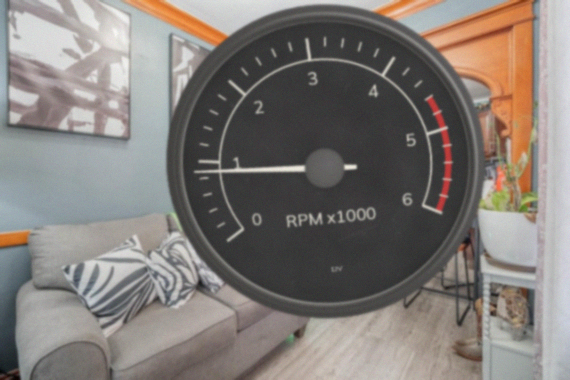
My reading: value=900 unit=rpm
